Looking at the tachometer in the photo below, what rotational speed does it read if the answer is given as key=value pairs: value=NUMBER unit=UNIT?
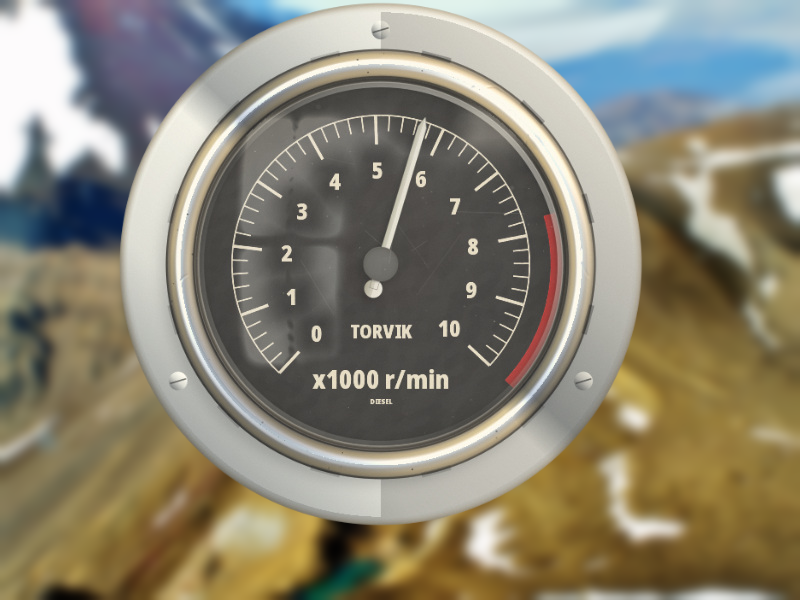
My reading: value=5700 unit=rpm
